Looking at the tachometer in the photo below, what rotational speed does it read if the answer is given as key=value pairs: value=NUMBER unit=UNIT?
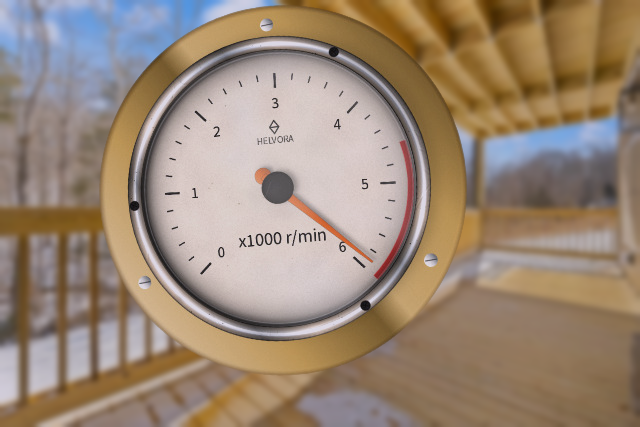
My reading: value=5900 unit=rpm
